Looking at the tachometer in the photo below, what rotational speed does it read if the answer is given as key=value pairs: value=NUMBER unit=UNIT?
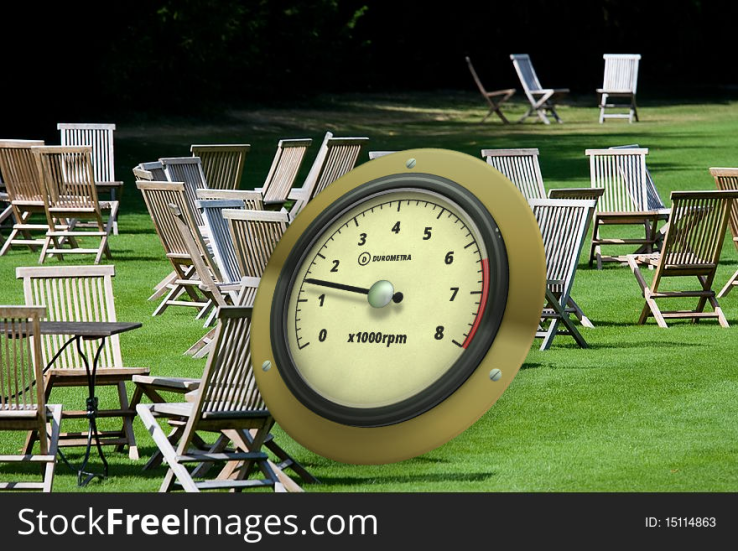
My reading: value=1400 unit=rpm
